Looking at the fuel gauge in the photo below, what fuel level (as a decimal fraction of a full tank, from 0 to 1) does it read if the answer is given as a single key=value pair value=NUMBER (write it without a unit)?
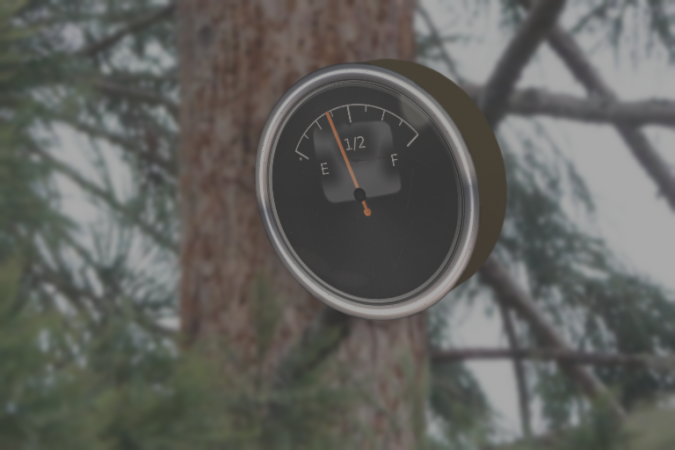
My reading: value=0.375
